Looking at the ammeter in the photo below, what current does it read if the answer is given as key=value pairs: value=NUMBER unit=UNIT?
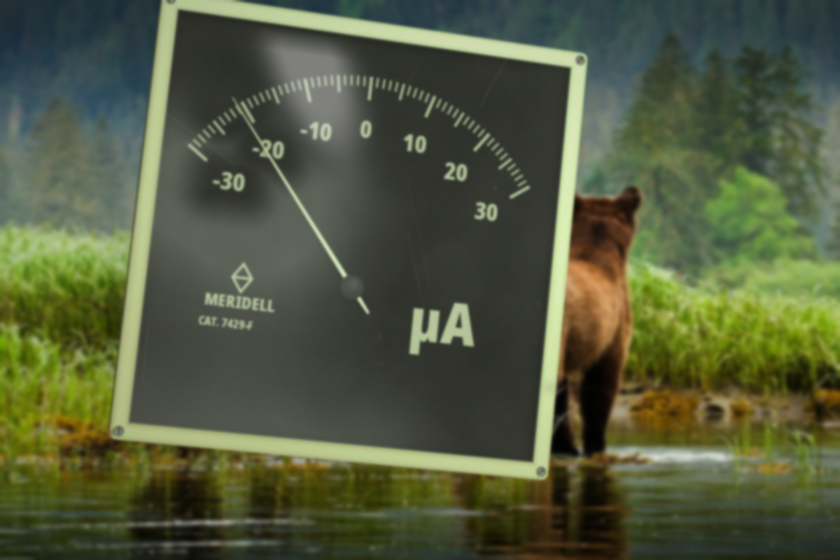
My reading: value=-21 unit=µA
